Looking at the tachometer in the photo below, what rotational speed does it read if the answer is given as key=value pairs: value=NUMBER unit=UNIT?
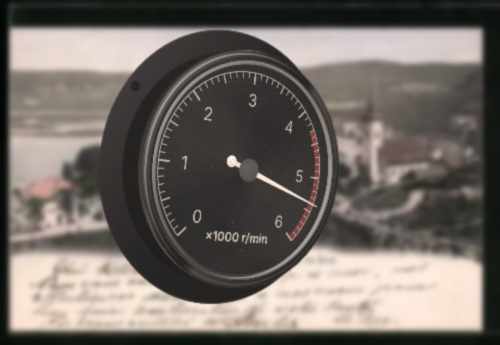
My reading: value=5400 unit=rpm
